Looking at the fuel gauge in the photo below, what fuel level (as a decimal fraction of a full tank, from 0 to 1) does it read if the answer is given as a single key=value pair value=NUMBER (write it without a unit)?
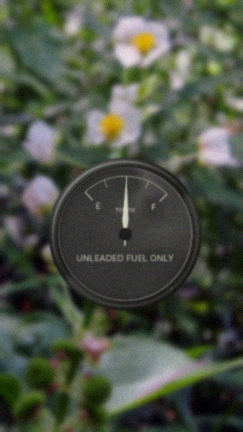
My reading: value=0.5
